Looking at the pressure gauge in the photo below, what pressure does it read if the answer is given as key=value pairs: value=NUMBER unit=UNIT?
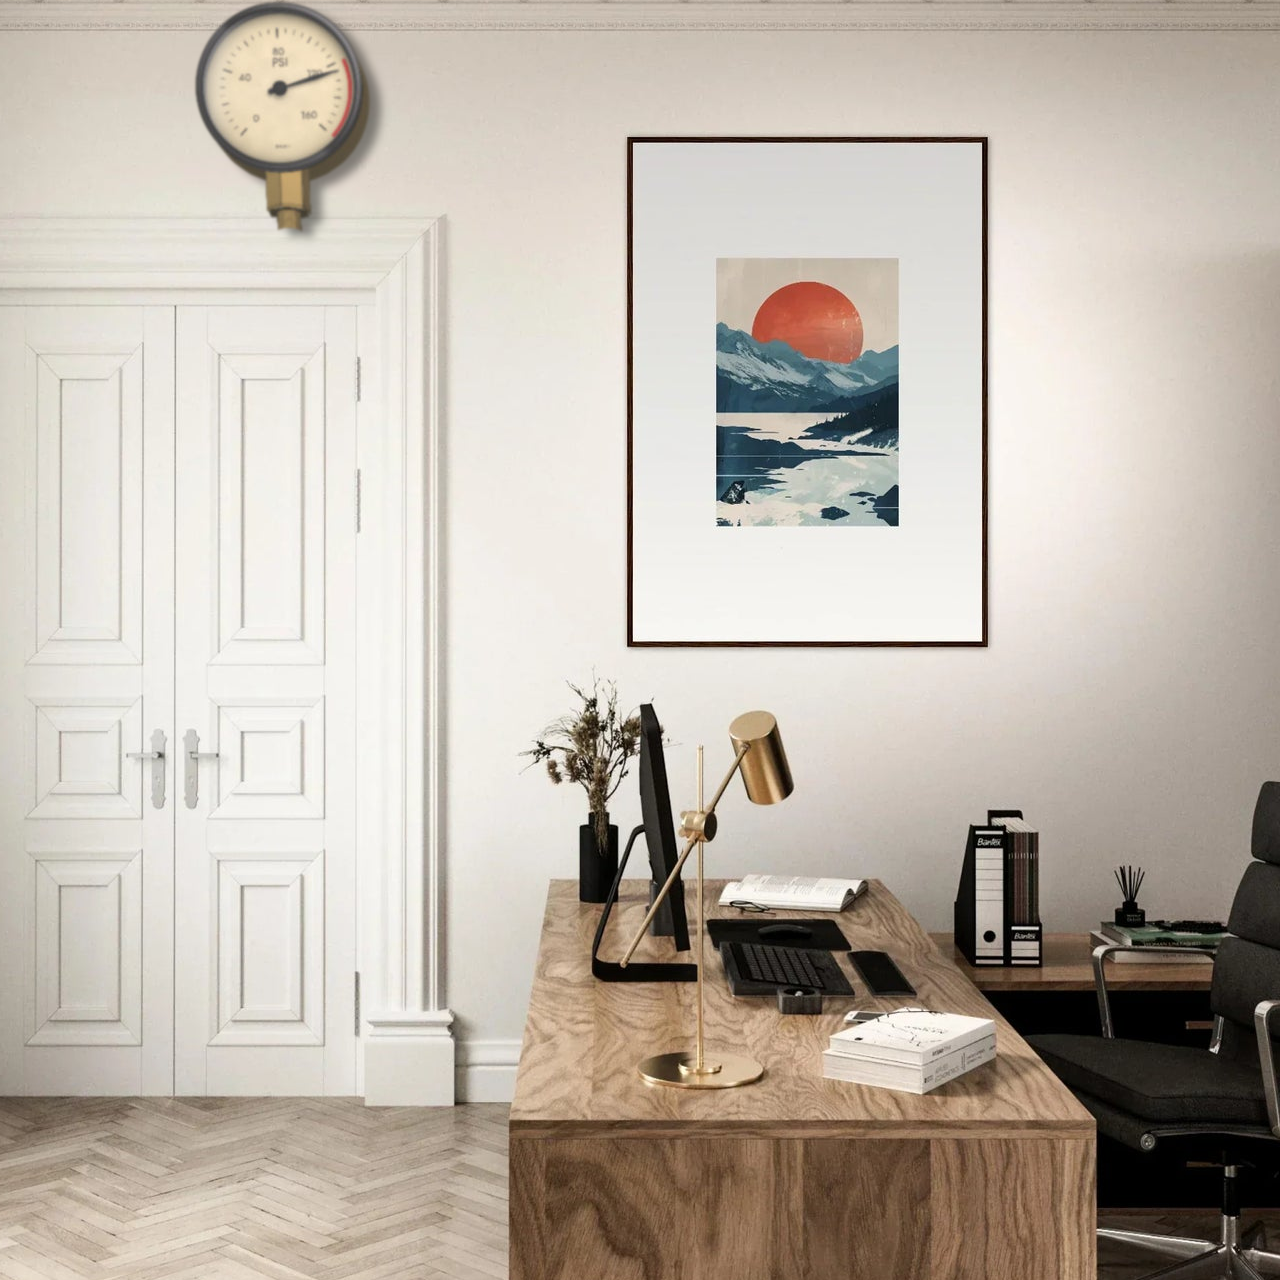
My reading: value=125 unit=psi
